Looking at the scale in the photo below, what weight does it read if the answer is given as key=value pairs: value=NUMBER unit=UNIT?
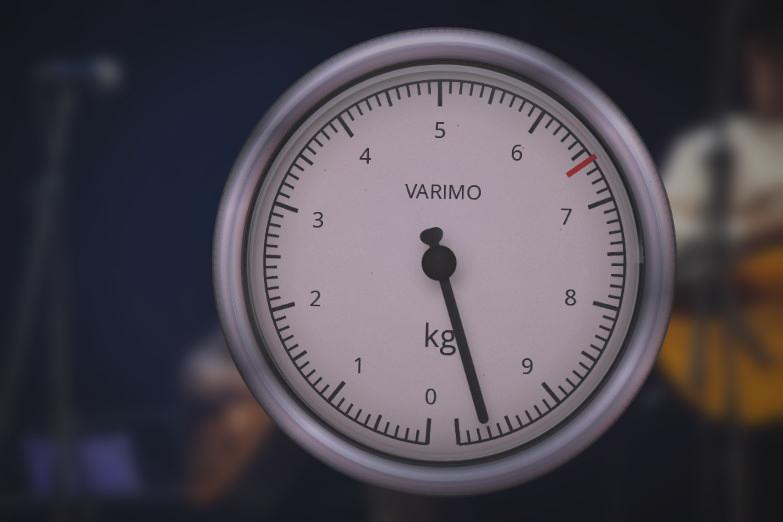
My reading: value=9.7 unit=kg
